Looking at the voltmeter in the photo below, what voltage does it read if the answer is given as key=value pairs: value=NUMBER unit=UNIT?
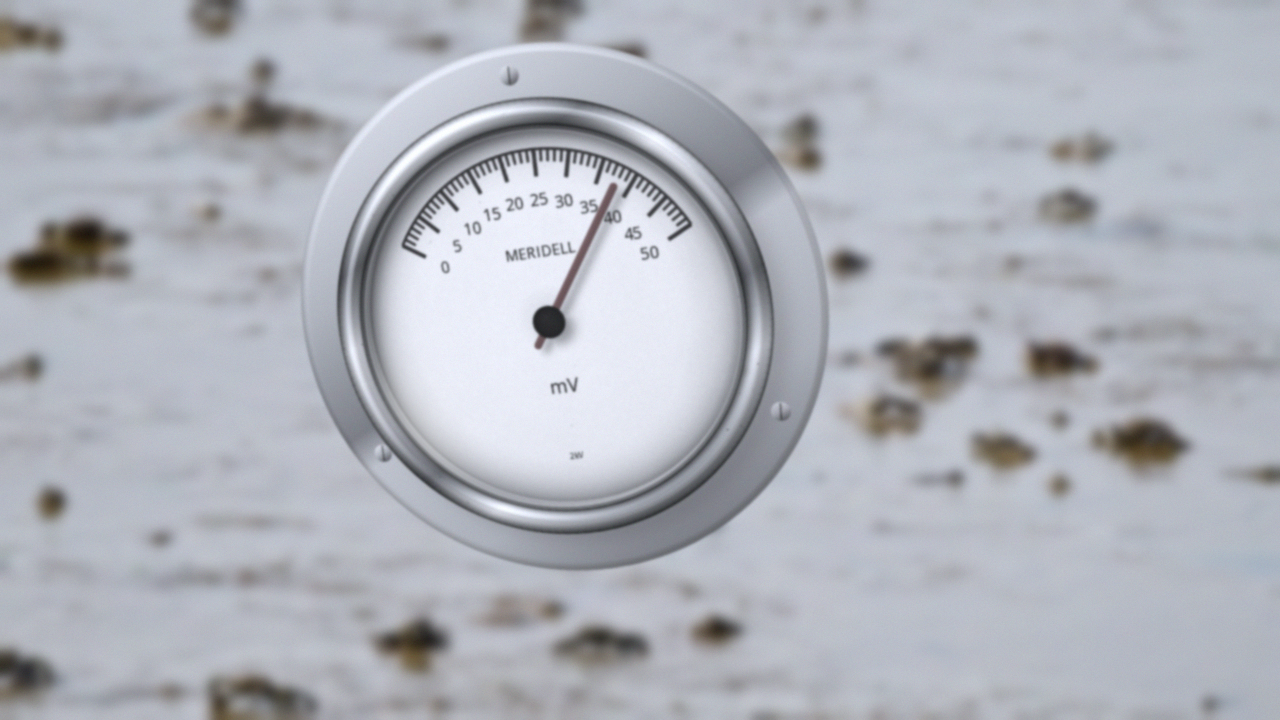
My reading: value=38 unit=mV
